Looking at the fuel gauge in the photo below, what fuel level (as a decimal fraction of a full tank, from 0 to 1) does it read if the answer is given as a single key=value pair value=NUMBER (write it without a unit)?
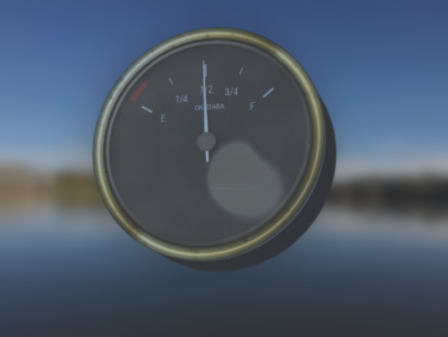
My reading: value=0.5
